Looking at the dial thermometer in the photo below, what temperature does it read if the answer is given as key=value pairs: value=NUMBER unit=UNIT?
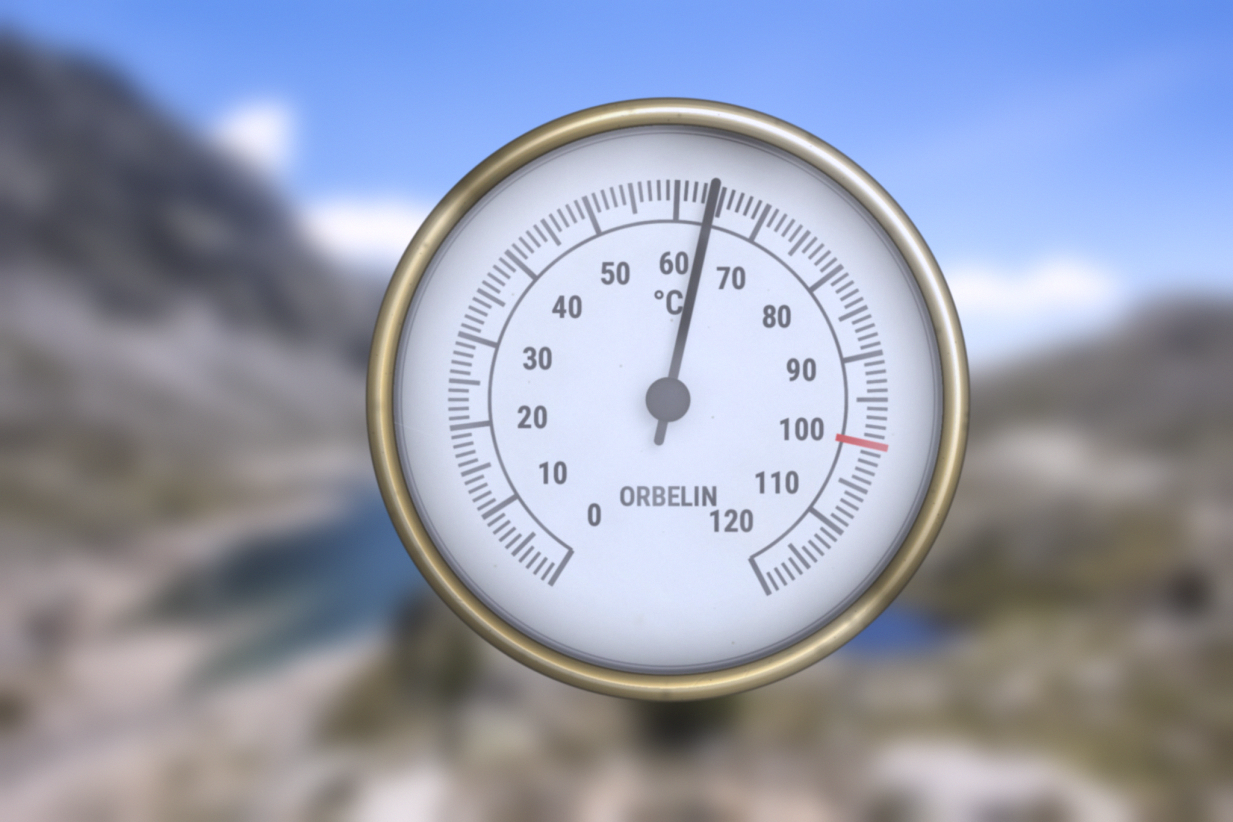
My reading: value=64 unit=°C
